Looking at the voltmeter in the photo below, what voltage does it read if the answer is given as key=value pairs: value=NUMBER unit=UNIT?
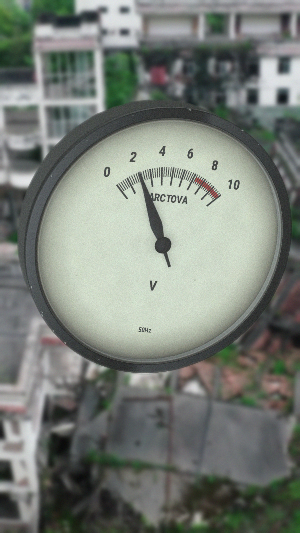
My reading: value=2 unit=V
